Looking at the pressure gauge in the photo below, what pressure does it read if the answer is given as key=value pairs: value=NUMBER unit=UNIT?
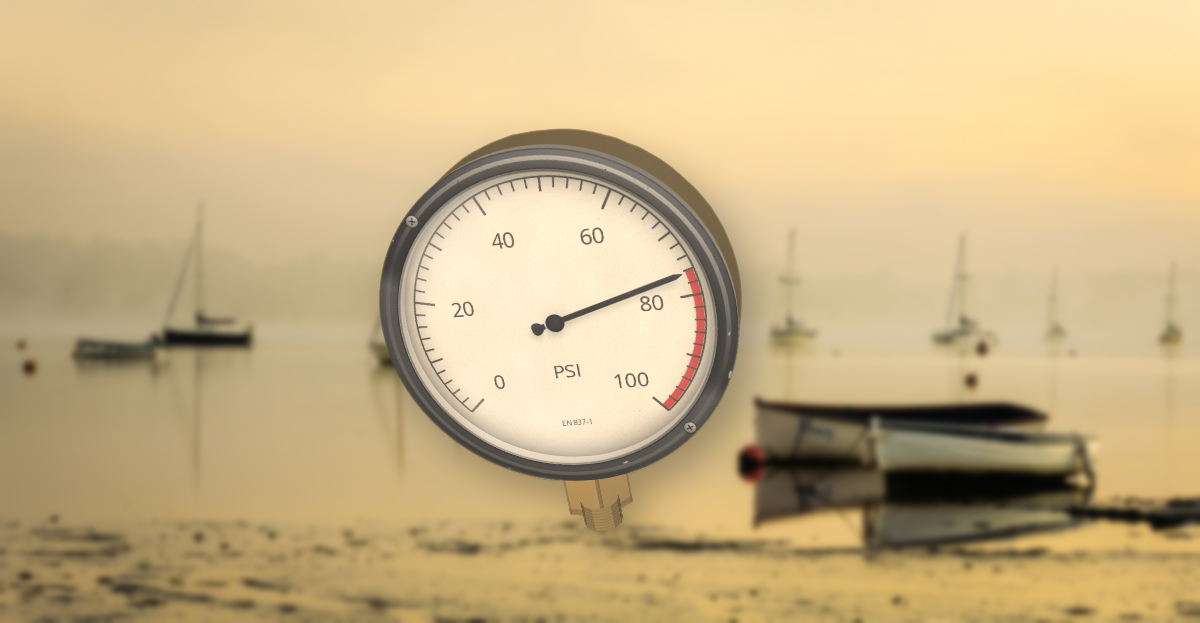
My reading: value=76 unit=psi
